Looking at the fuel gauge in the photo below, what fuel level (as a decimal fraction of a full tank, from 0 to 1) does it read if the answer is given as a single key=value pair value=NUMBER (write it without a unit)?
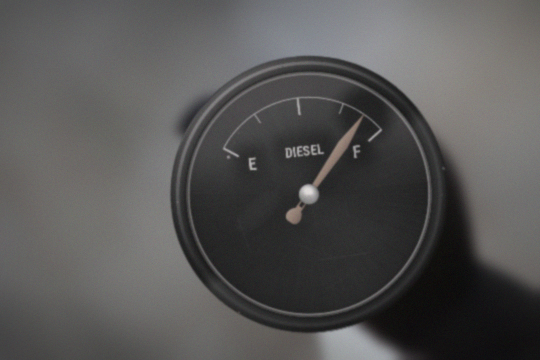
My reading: value=0.875
